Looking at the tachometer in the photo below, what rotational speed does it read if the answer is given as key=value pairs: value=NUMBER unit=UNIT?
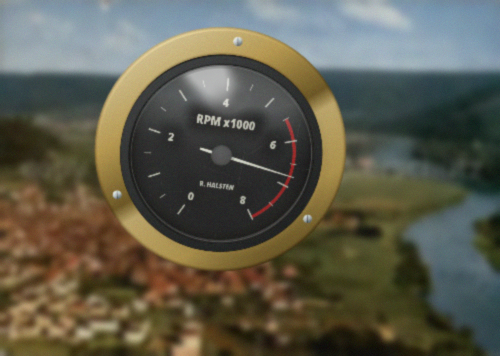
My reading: value=6750 unit=rpm
